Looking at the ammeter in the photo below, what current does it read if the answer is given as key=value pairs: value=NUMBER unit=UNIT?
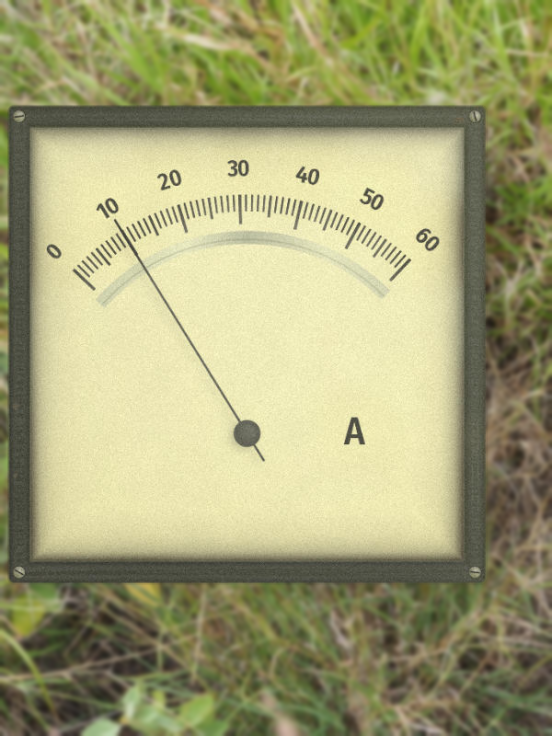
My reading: value=10 unit=A
